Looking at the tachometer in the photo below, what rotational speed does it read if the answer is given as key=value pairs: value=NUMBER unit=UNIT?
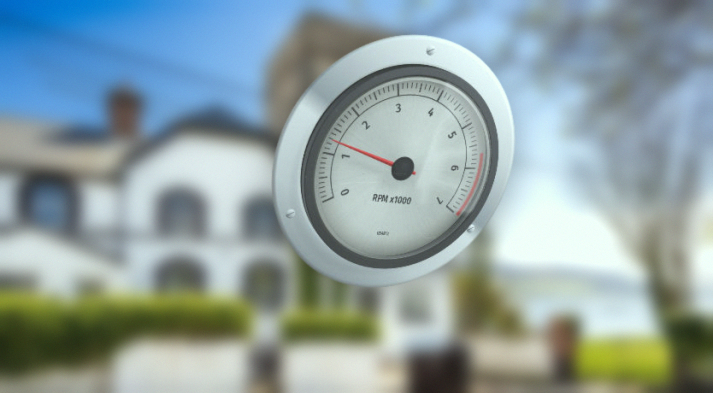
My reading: value=1300 unit=rpm
